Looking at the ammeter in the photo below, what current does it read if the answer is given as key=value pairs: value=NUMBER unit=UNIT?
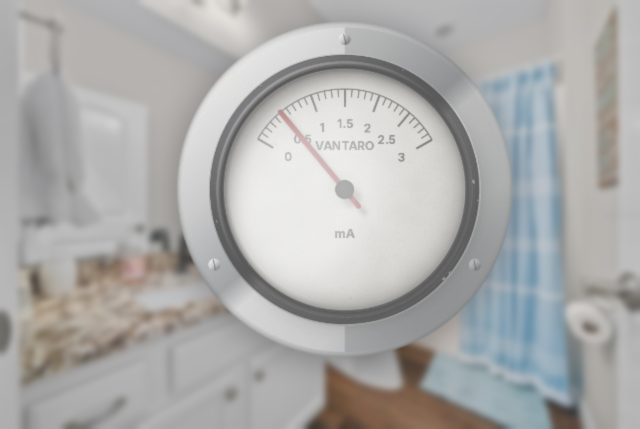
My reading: value=0.5 unit=mA
